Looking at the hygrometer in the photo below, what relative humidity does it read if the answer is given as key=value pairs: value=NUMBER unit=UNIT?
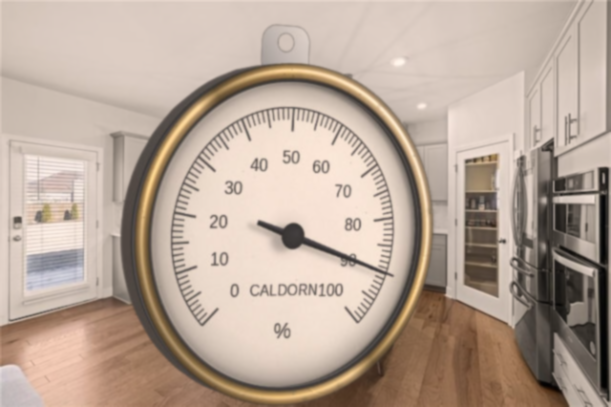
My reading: value=90 unit=%
